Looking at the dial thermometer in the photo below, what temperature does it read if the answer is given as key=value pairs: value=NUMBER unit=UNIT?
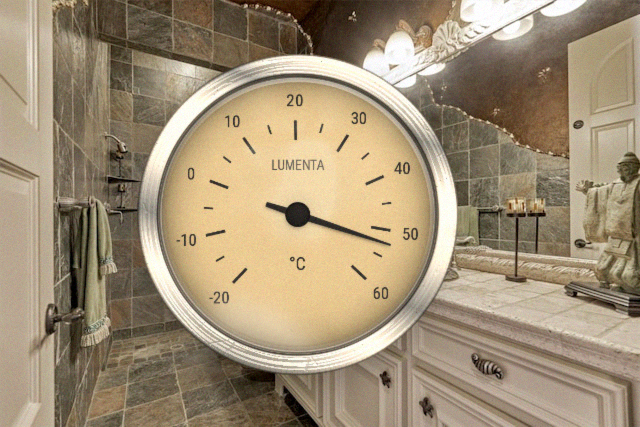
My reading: value=52.5 unit=°C
